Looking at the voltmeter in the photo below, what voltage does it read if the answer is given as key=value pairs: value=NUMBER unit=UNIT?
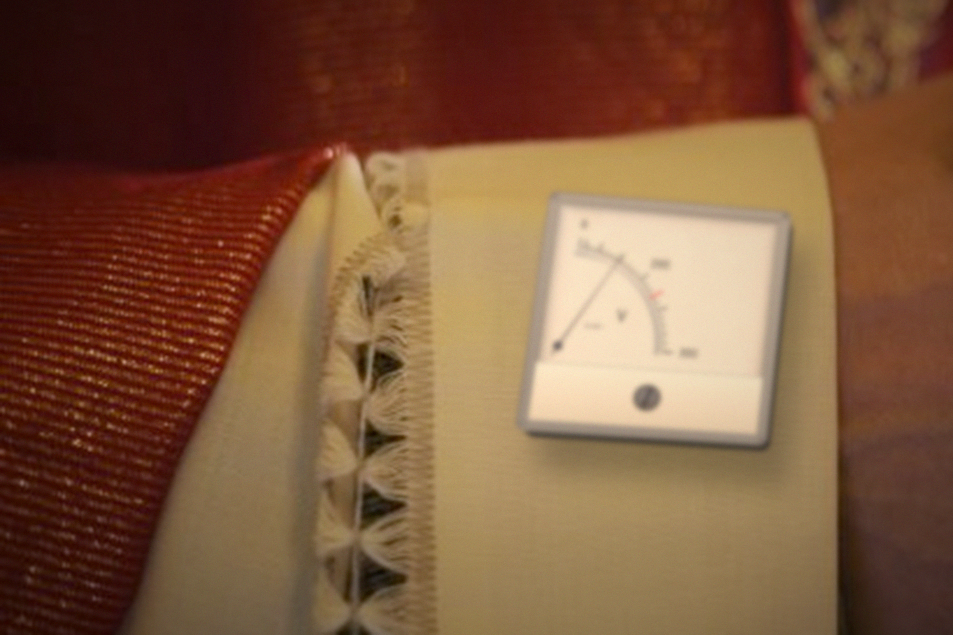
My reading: value=150 unit=V
